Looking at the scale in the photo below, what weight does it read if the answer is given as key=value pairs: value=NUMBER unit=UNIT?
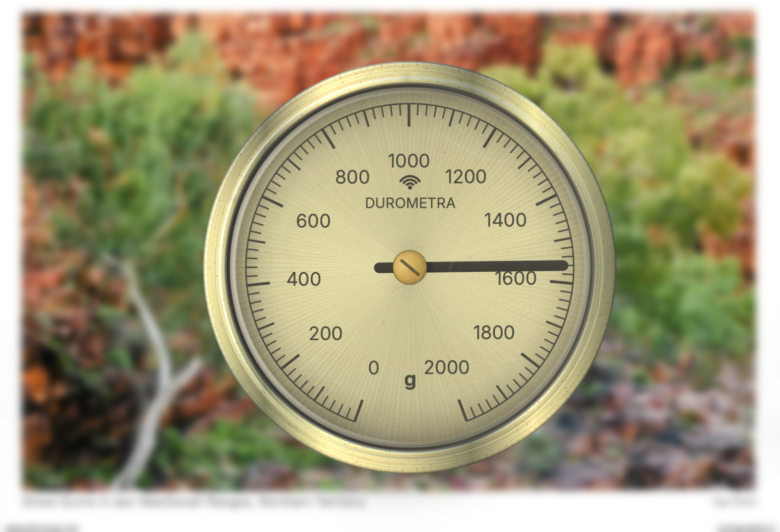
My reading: value=1560 unit=g
